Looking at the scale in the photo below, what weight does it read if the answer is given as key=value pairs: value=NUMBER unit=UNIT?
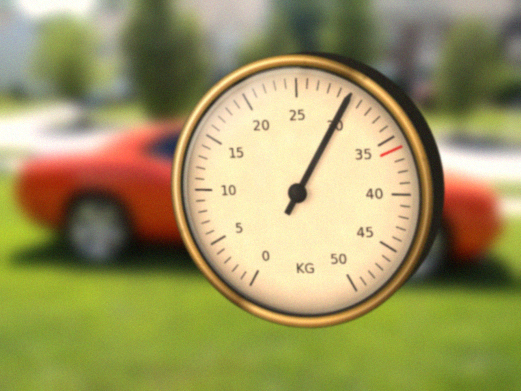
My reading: value=30 unit=kg
